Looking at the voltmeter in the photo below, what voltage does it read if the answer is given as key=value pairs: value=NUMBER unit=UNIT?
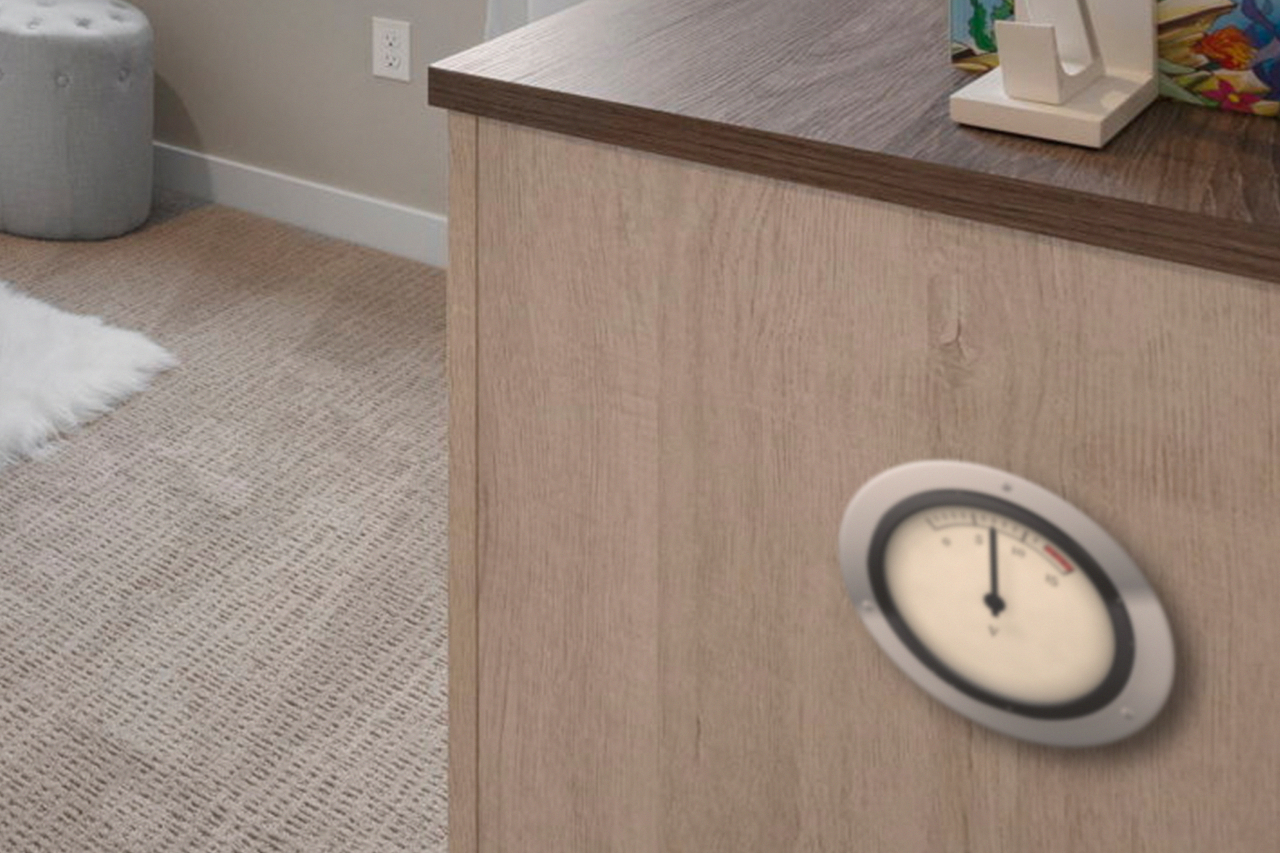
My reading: value=7 unit=V
